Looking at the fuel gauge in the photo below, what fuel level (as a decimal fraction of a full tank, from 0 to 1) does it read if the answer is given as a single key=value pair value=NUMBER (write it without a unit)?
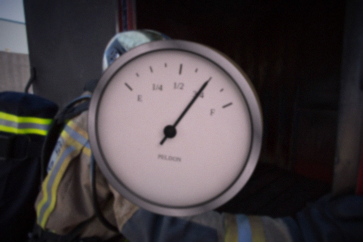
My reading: value=0.75
